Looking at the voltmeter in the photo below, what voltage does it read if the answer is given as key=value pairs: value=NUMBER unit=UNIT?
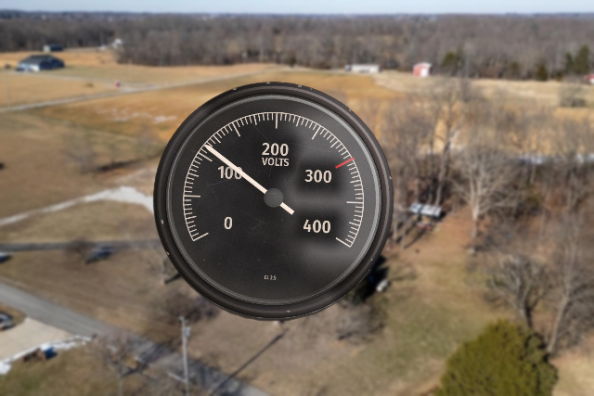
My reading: value=110 unit=V
